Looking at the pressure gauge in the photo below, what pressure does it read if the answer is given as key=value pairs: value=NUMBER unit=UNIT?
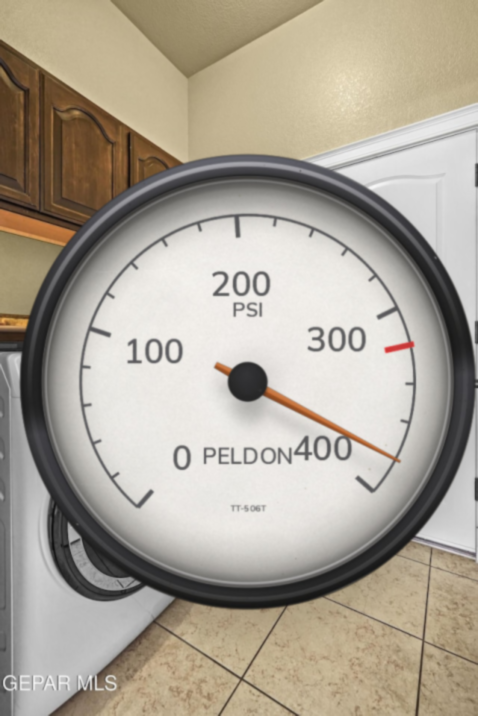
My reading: value=380 unit=psi
